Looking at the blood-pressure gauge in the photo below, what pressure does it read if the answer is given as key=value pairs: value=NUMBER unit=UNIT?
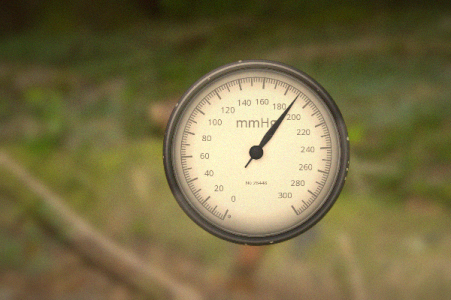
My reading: value=190 unit=mmHg
